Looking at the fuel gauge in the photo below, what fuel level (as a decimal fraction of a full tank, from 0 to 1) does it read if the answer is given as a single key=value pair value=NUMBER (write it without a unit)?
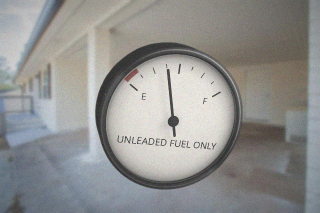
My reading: value=0.375
